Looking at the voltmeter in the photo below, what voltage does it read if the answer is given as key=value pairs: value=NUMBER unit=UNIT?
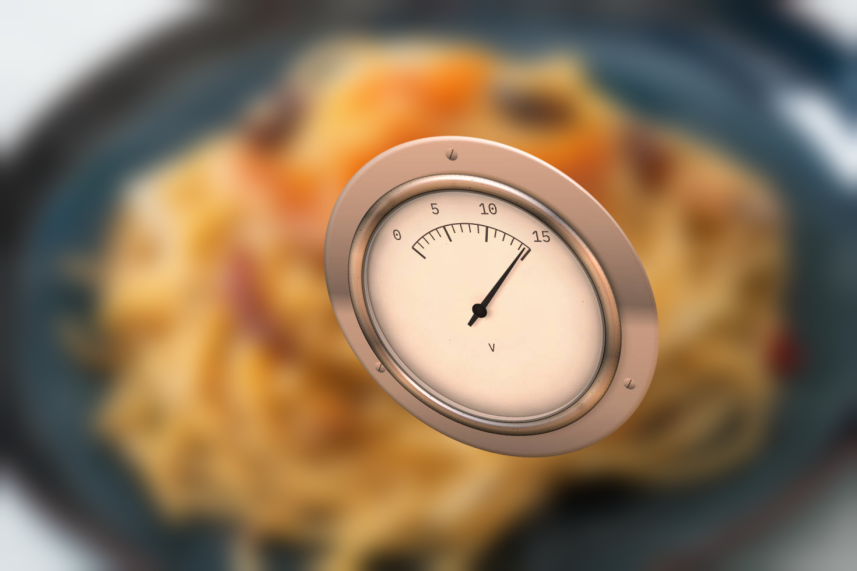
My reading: value=14.5 unit=V
